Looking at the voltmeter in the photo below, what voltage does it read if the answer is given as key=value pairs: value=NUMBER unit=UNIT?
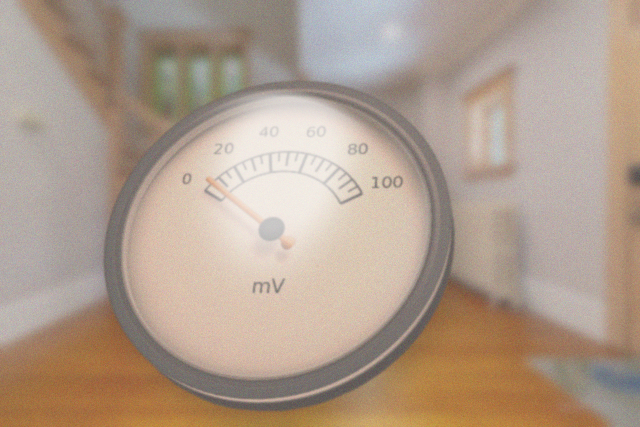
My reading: value=5 unit=mV
